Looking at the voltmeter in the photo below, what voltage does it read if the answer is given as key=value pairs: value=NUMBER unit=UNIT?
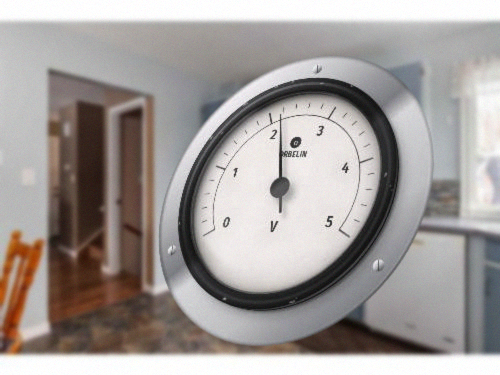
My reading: value=2.2 unit=V
